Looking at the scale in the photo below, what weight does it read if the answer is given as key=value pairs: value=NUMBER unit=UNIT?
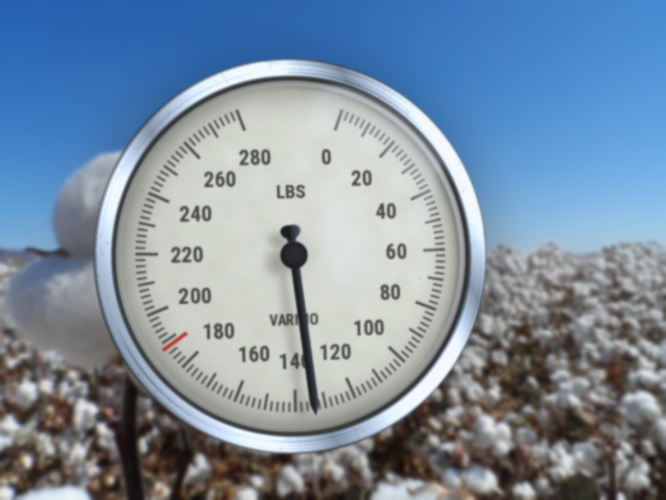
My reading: value=134 unit=lb
